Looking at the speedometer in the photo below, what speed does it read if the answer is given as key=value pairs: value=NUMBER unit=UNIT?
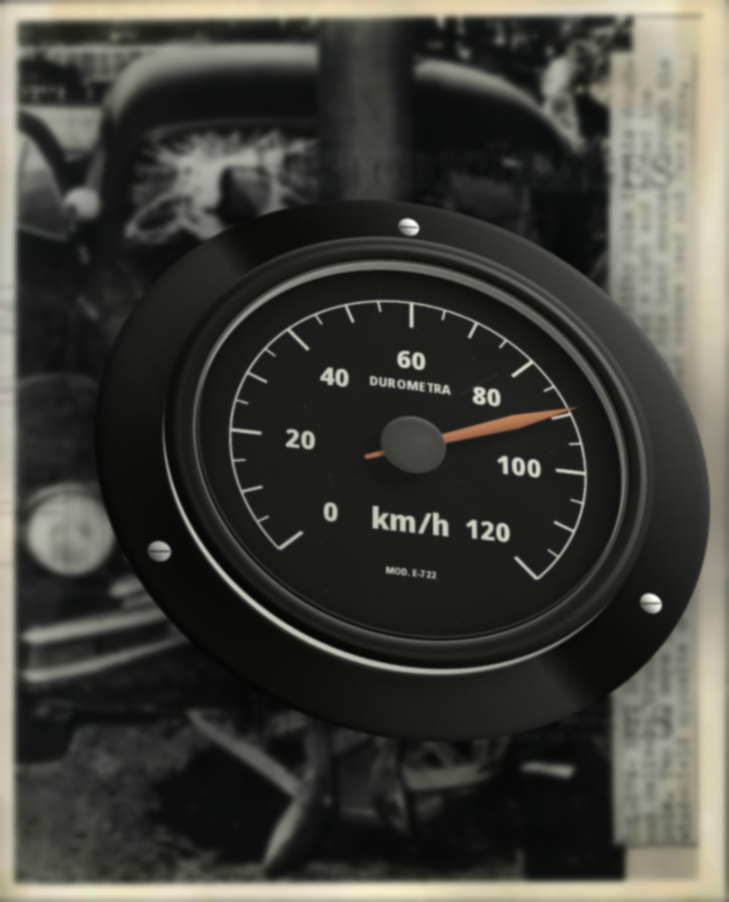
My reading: value=90 unit=km/h
